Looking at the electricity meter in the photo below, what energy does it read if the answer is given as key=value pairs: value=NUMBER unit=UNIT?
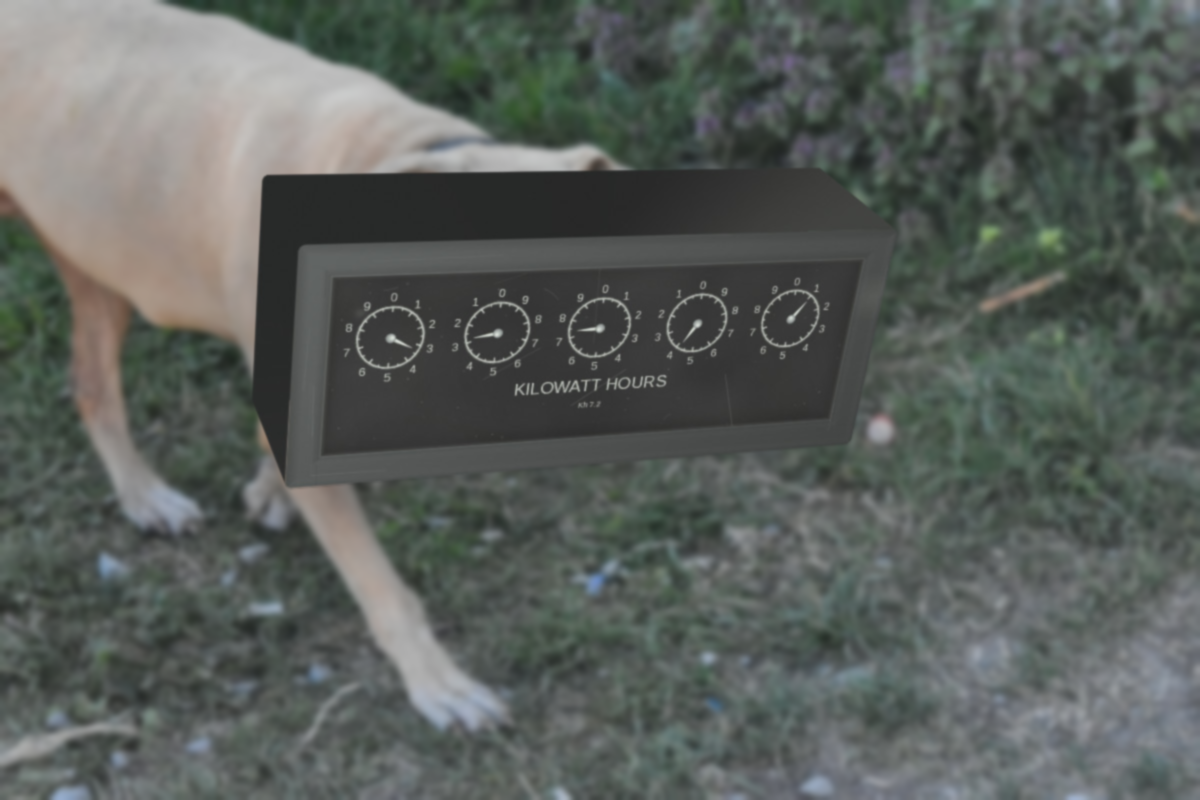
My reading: value=32741 unit=kWh
